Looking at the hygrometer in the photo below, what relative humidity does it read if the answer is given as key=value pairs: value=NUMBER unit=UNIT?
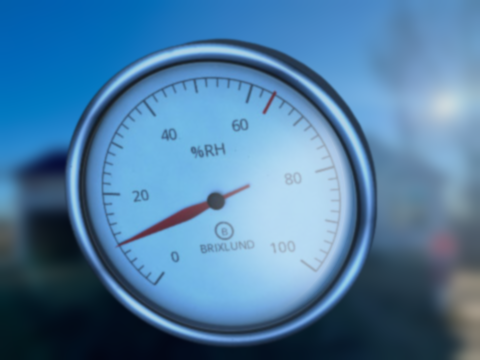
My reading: value=10 unit=%
